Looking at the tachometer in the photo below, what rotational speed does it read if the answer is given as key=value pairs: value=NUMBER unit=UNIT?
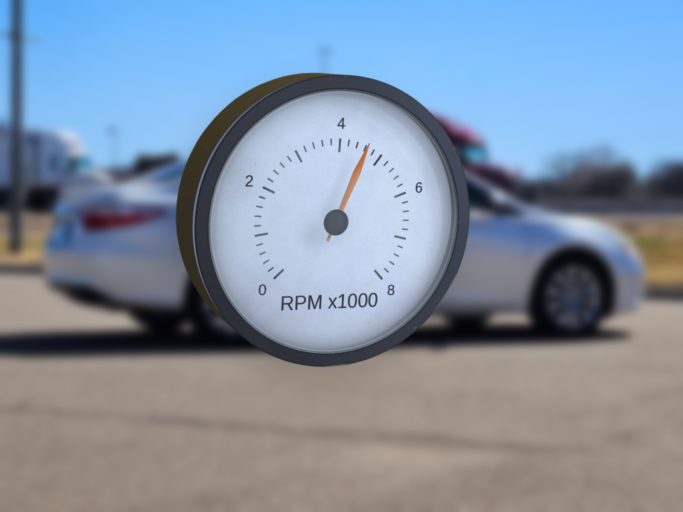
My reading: value=4600 unit=rpm
